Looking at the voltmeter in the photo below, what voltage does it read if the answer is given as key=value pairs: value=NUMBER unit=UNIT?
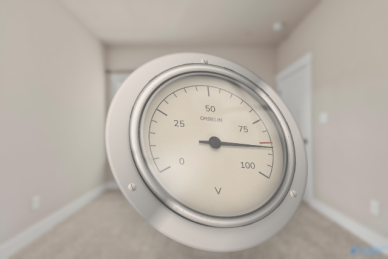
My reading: value=87.5 unit=V
